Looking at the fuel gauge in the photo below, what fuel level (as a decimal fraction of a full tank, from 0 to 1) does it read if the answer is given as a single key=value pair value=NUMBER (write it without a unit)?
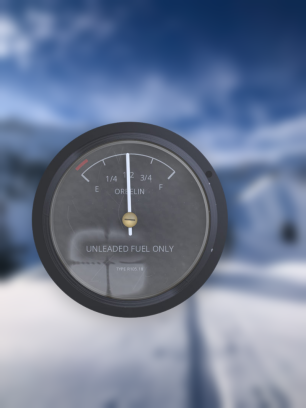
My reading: value=0.5
